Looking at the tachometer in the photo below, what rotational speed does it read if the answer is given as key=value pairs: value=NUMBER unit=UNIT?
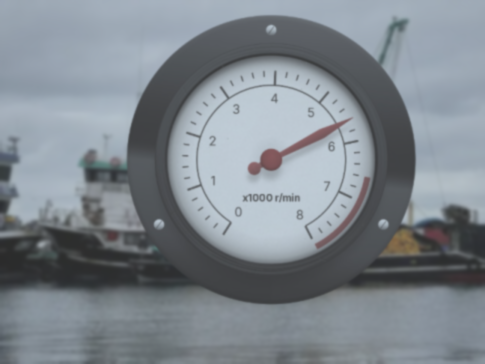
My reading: value=5600 unit=rpm
